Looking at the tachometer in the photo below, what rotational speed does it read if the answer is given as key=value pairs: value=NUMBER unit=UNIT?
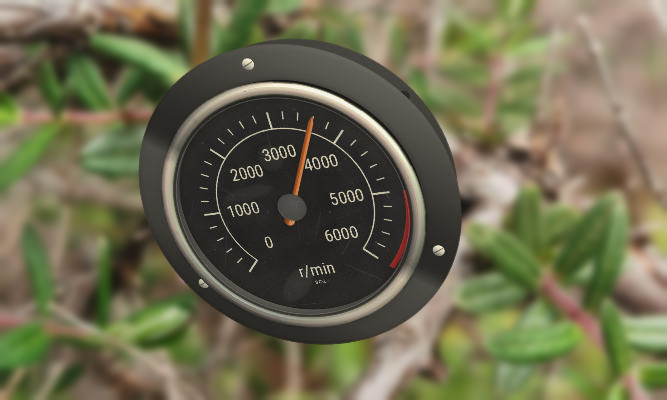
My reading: value=3600 unit=rpm
